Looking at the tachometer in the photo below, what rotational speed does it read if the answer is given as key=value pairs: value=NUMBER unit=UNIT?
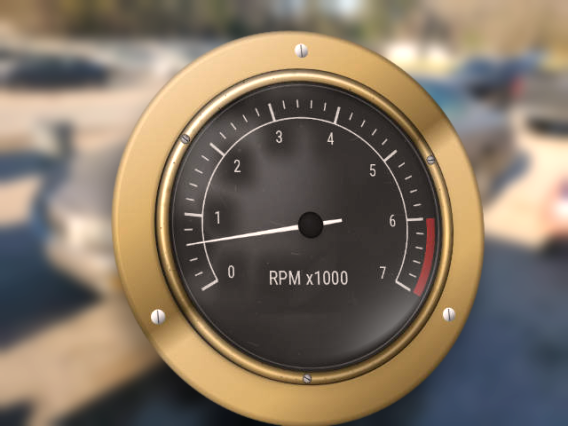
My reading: value=600 unit=rpm
